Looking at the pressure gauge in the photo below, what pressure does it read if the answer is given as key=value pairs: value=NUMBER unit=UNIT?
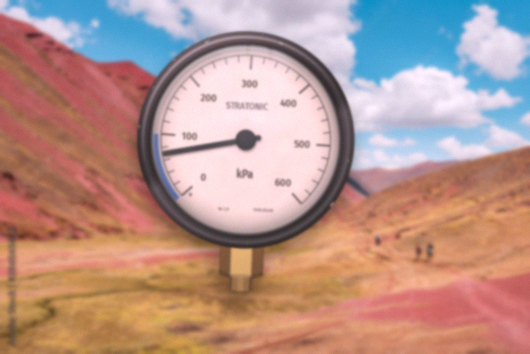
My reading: value=70 unit=kPa
